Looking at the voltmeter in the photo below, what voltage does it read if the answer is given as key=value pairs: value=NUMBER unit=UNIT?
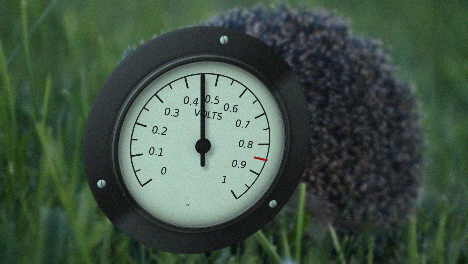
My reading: value=0.45 unit=V
